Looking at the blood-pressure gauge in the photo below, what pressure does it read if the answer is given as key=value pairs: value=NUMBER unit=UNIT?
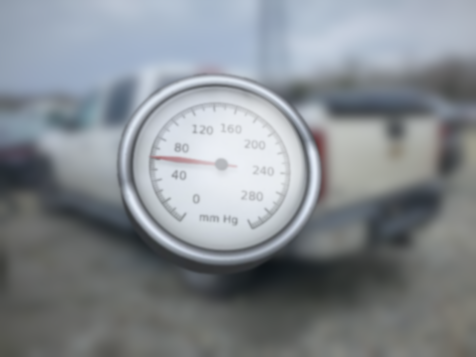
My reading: value=60 unit=mmHg
